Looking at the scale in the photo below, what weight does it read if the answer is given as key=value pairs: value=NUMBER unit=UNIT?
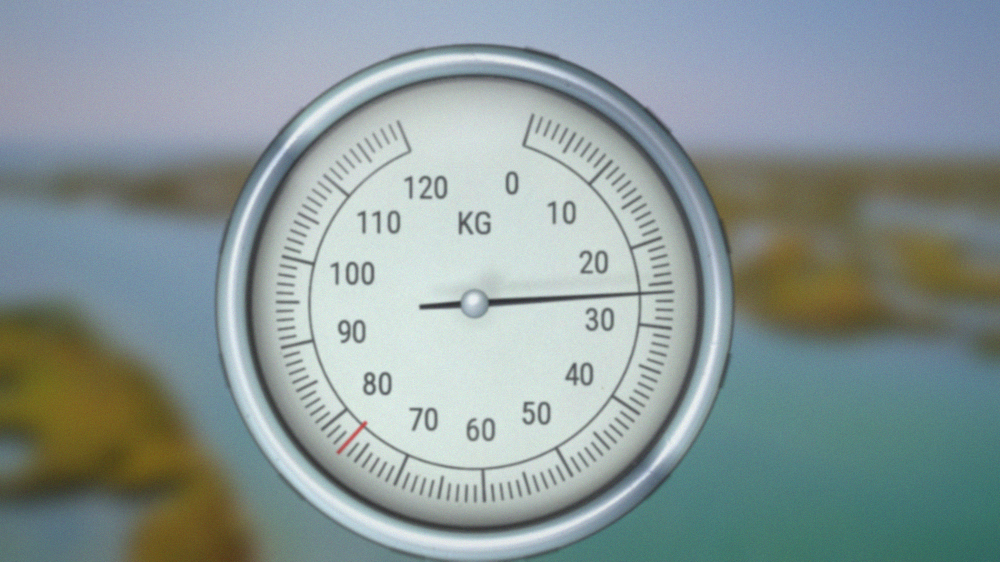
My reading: value=26 unit=kg
